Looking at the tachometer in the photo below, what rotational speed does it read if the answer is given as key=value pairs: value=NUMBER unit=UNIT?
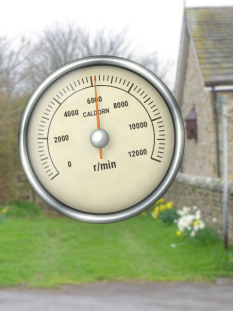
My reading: value=6200 unit=rpm
